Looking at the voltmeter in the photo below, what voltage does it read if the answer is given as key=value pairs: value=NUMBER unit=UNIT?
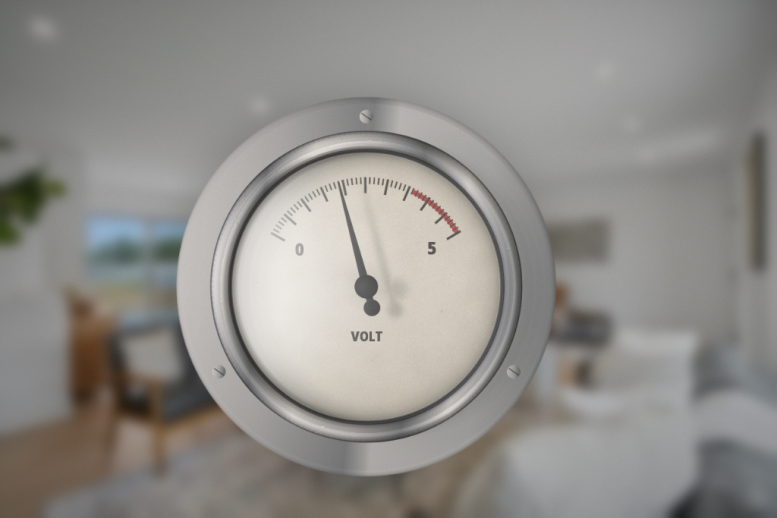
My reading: value=1.9 unit=V
